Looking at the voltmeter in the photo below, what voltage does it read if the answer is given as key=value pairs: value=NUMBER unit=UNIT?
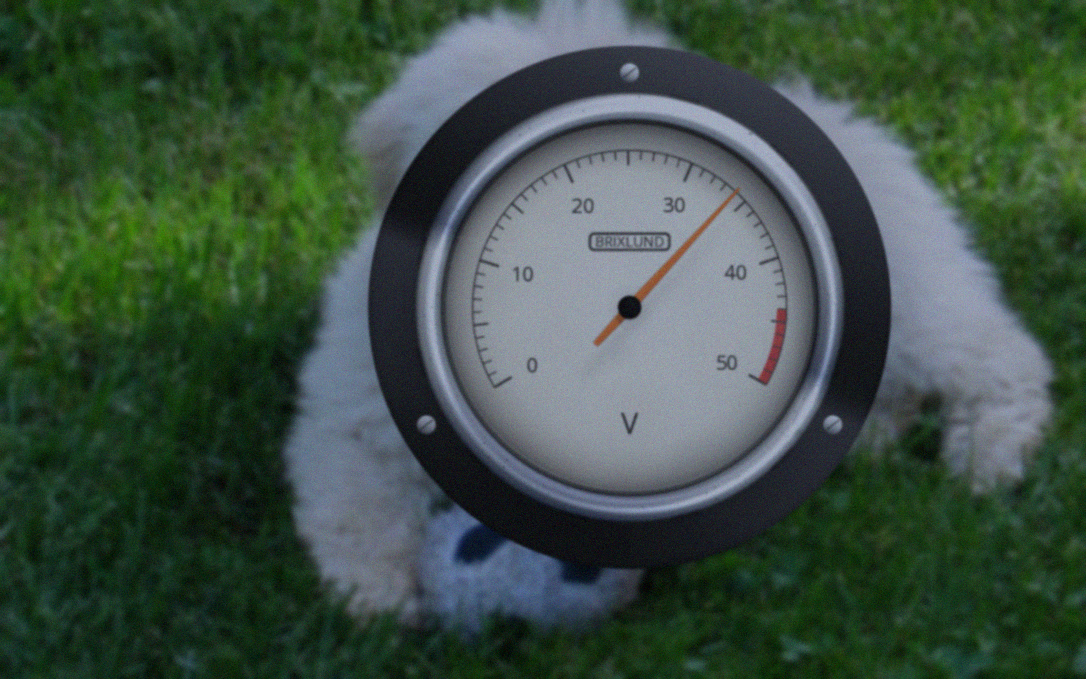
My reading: value=34 unit=V
